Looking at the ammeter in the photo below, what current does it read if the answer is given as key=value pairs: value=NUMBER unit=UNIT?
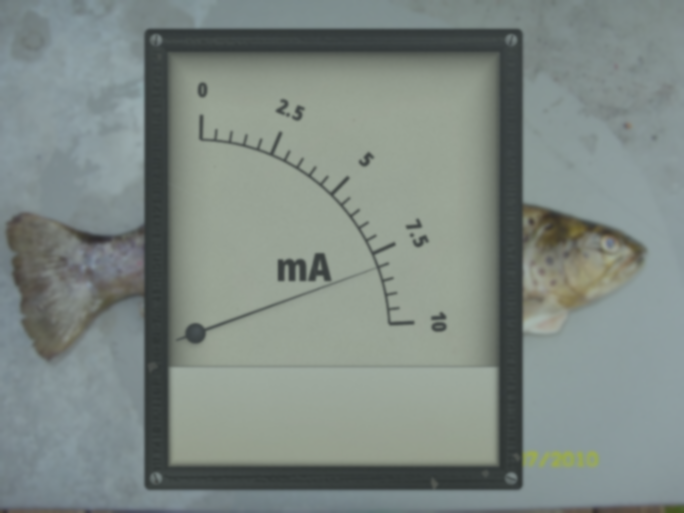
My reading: value=8 unit=mA
